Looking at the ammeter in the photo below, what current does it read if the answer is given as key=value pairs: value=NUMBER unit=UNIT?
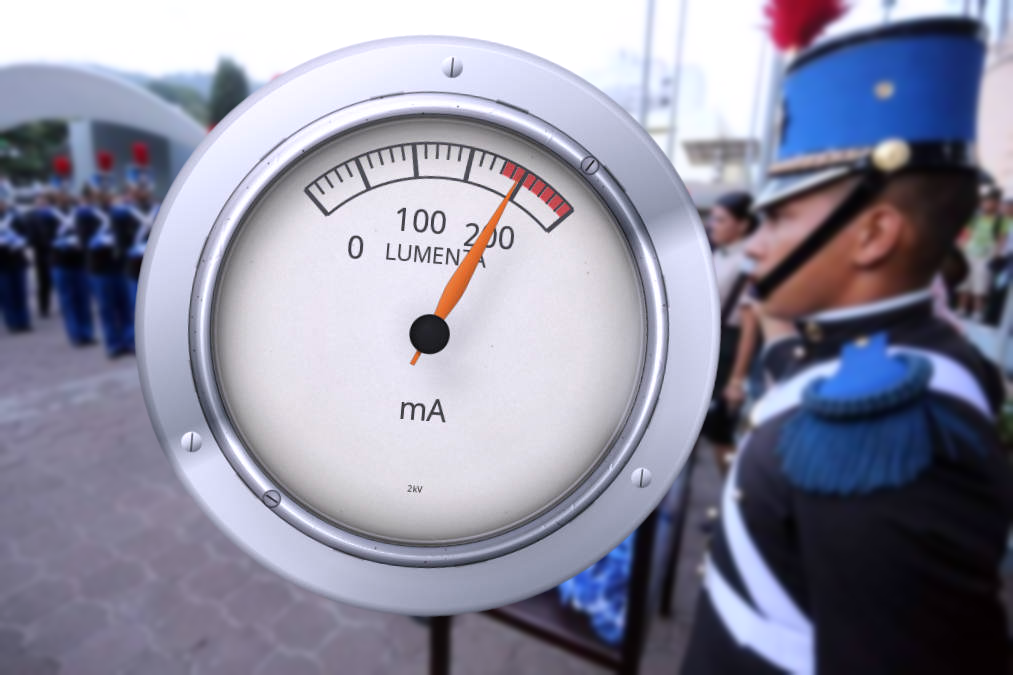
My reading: value=195 unit=mA
